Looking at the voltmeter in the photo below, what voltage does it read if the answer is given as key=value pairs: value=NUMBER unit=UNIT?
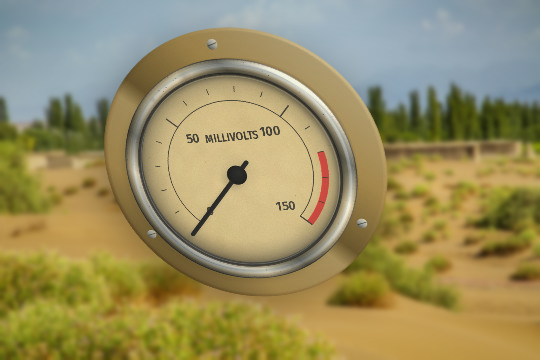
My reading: value=0 unit=mV
